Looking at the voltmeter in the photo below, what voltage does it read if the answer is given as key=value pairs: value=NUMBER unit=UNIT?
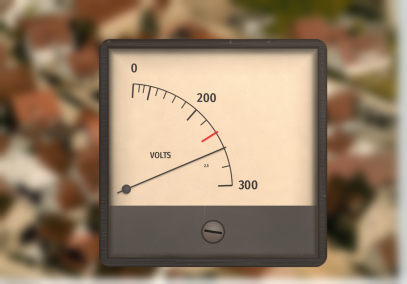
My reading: value=260 unit=V
